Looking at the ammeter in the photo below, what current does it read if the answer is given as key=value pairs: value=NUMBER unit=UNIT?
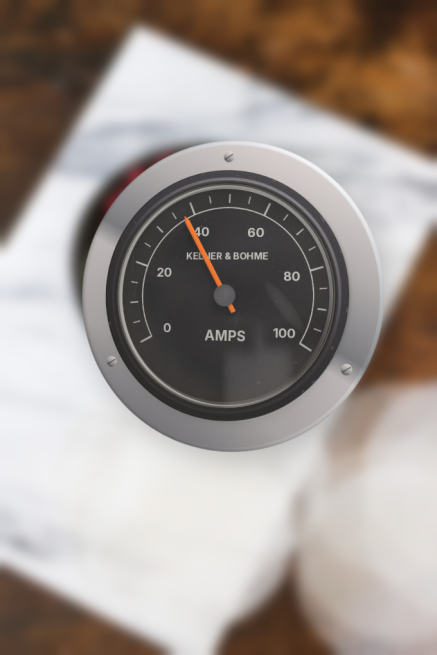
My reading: value=37.5 unit=A
